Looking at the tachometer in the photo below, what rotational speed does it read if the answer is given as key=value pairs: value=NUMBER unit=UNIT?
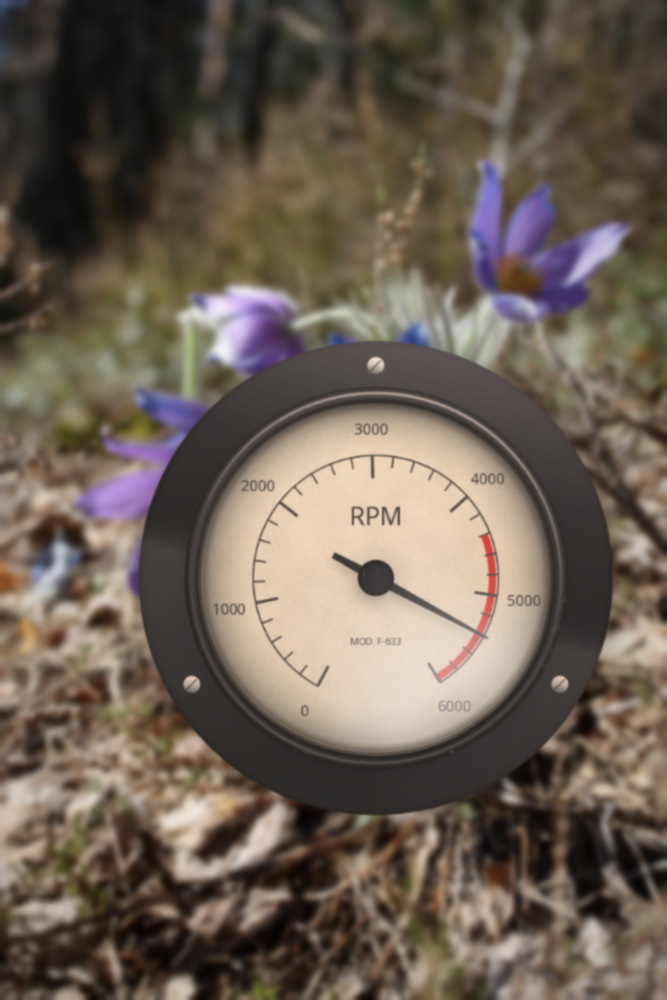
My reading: value=5400 unit=rpm
